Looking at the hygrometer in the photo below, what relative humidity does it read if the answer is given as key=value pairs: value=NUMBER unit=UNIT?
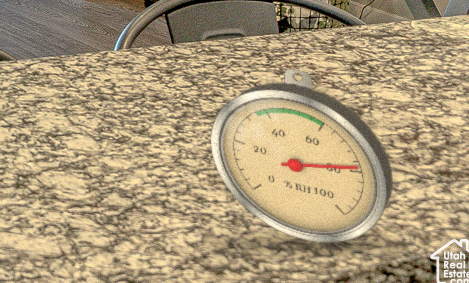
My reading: value=78 unit=%
